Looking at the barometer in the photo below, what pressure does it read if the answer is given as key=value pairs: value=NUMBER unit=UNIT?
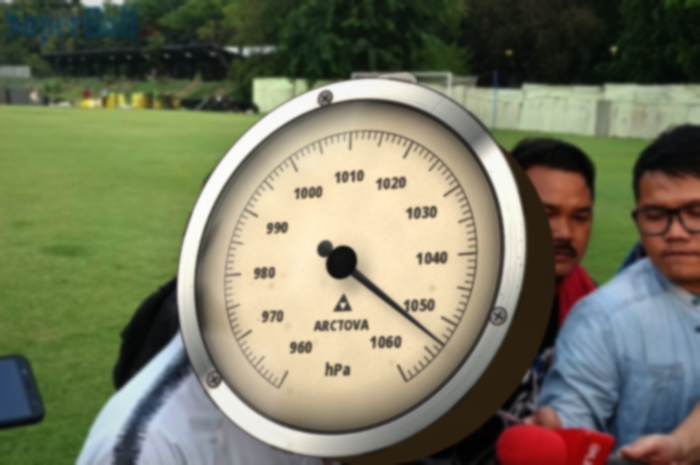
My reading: value=1053 unit=hPa
